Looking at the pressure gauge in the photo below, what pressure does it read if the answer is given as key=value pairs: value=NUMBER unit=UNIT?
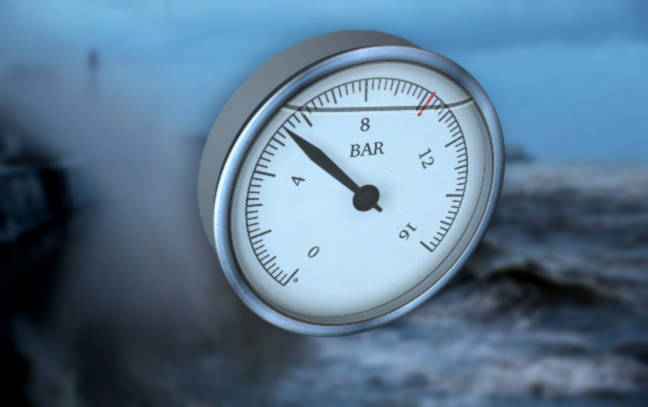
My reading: value=5.4 unit=bar
